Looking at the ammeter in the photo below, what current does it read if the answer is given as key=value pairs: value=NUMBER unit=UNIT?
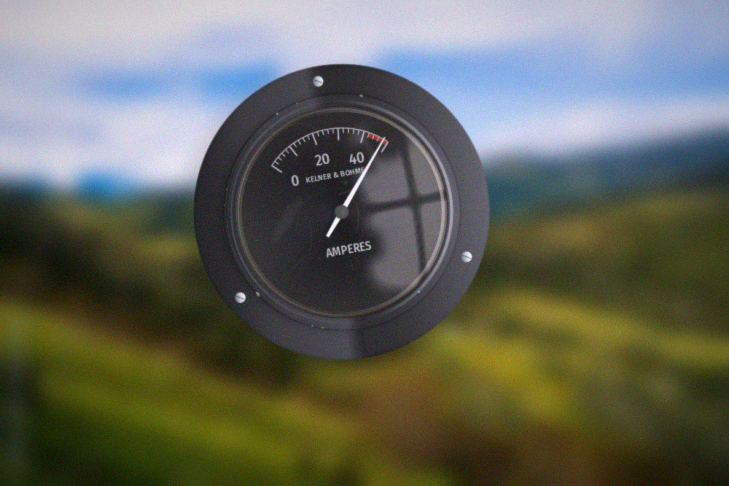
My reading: value=48 unit=A
